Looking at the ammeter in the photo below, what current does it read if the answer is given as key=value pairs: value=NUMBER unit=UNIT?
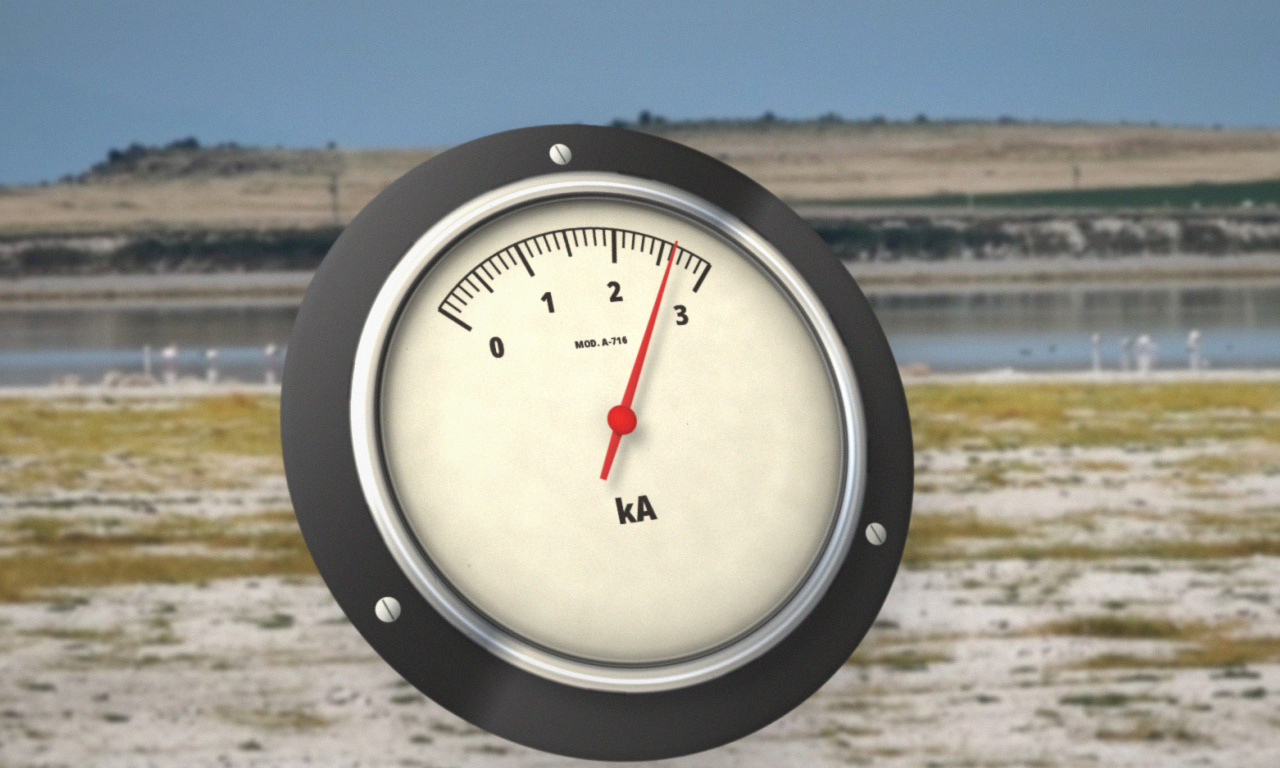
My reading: value=2.6 unit=kA
